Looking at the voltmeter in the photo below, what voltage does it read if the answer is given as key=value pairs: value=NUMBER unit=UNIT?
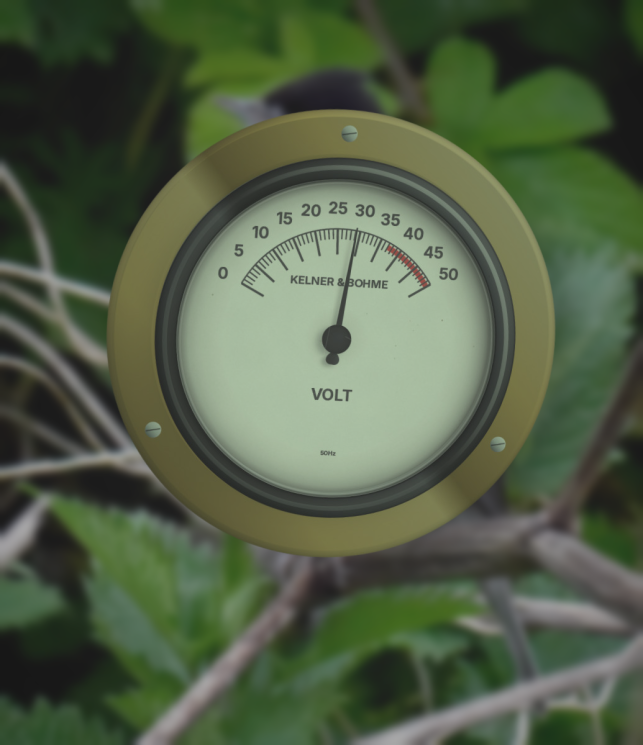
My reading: value=29 unit=V
